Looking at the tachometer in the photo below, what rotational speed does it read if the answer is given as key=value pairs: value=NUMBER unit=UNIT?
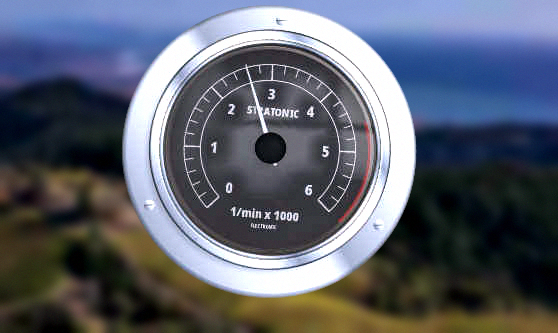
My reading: value=2600 unit=rpm
